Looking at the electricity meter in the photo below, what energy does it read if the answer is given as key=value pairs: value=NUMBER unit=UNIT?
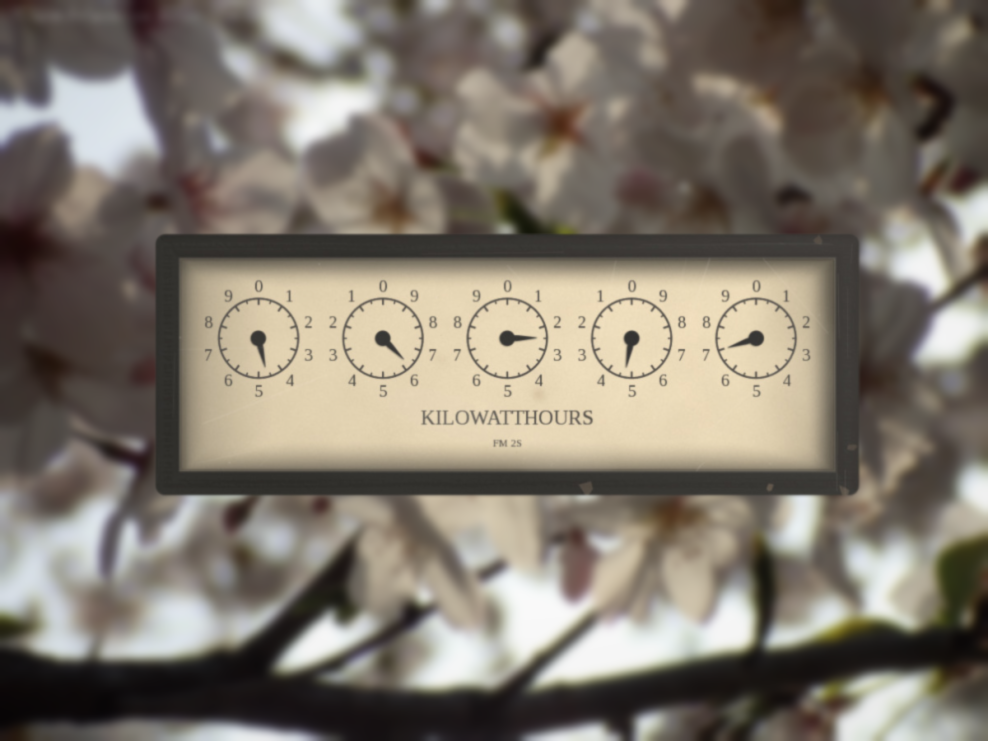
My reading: value=46247 unit=kWh
